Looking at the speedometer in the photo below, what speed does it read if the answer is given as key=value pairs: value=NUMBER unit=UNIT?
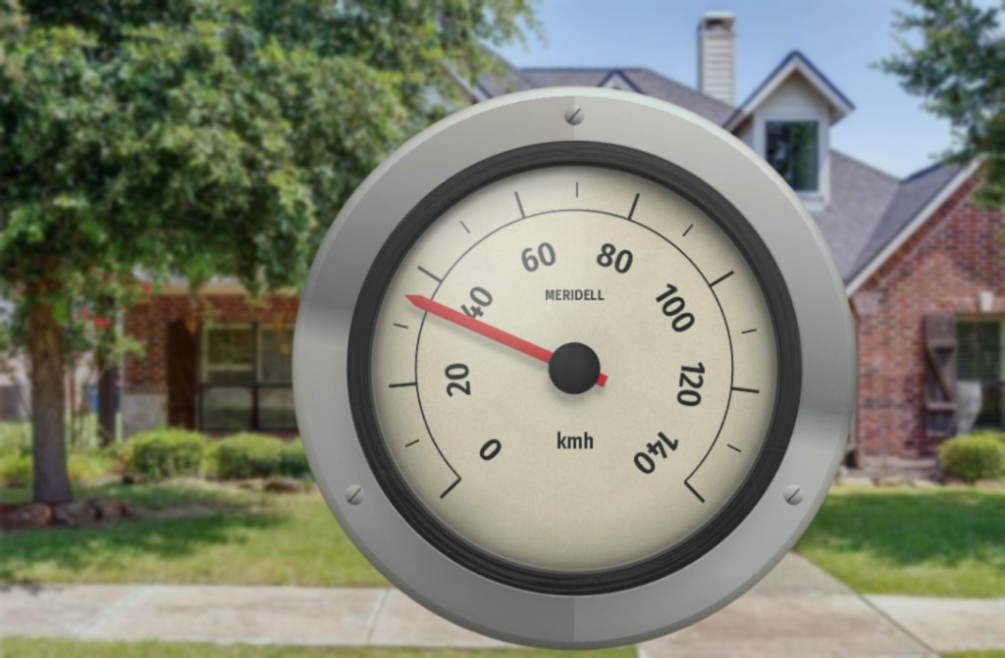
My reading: value=35 unit=km/h
